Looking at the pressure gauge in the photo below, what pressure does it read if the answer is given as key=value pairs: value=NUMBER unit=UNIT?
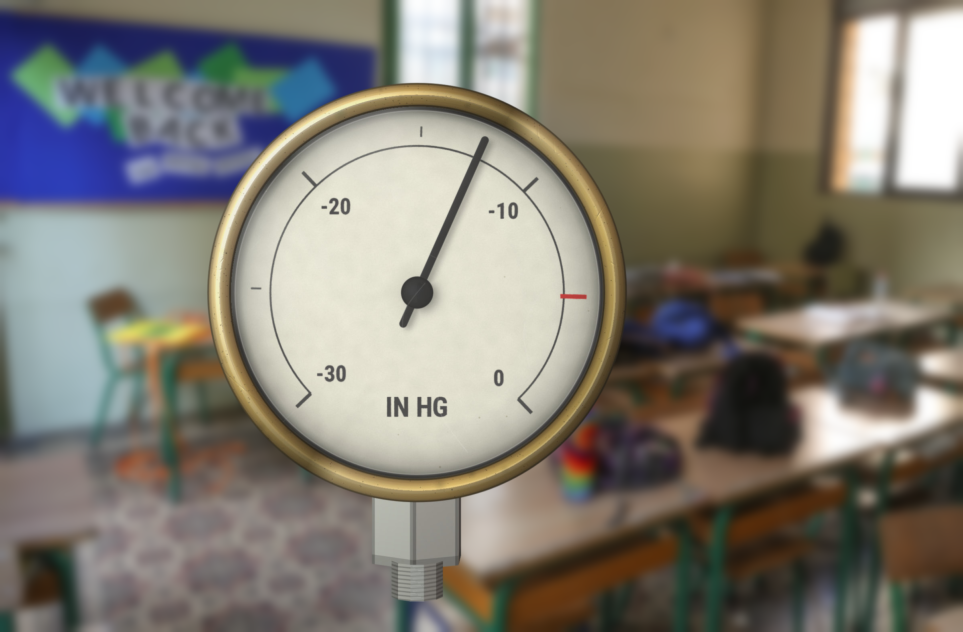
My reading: value=-12.5 unit=inHg
